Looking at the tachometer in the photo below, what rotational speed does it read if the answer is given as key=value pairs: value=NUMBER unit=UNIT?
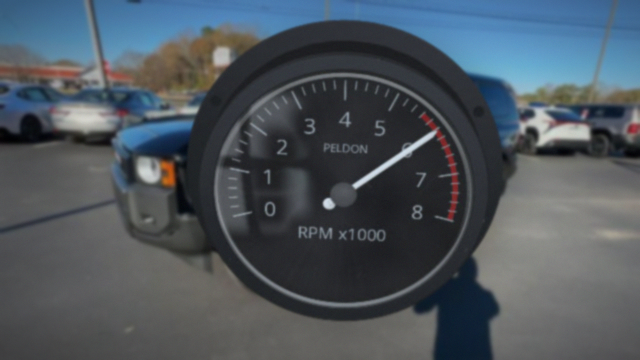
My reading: value=6000 unit=rpm
